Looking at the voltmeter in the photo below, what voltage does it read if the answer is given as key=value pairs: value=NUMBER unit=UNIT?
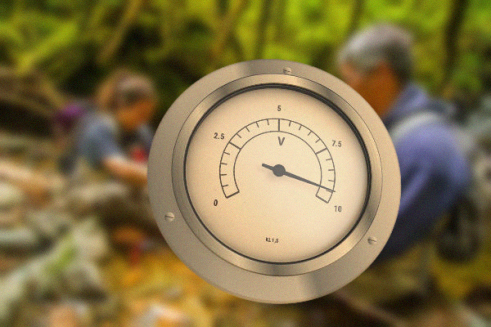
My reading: value=9.5 unit=V
